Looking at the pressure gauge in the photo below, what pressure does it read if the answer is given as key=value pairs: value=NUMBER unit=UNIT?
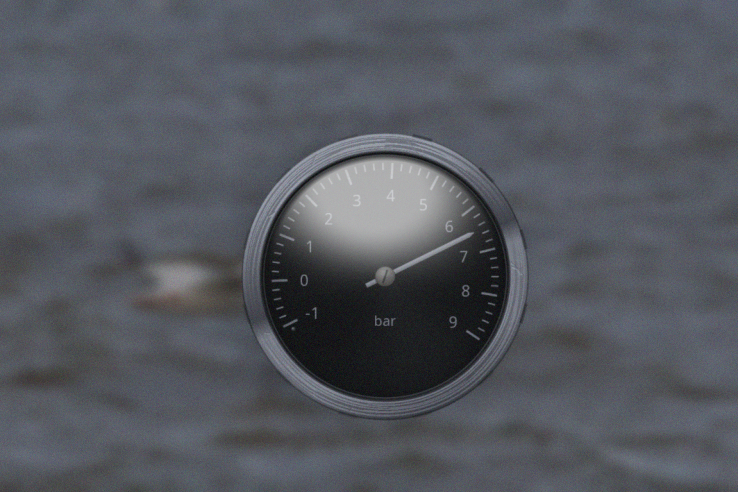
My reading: value=6.5 unit=bar
